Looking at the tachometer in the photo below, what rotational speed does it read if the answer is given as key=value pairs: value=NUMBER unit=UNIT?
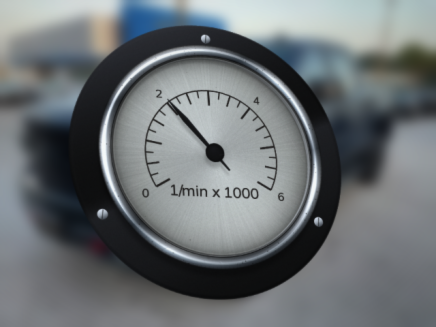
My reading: value=2000 unit=rpm
